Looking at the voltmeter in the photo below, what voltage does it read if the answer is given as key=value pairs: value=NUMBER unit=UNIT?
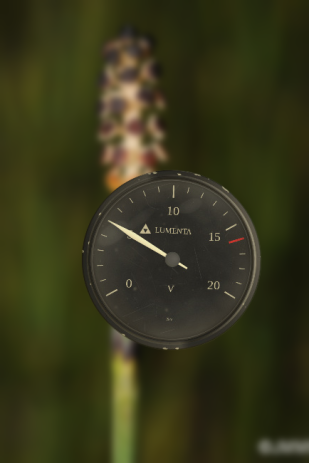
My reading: value=5 unit=V
